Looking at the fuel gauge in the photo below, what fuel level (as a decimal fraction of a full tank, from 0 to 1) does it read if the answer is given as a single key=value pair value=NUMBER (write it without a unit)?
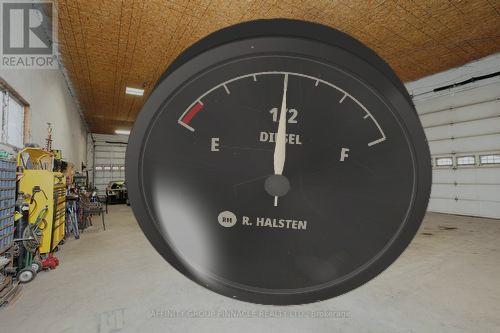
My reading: value=0.5
